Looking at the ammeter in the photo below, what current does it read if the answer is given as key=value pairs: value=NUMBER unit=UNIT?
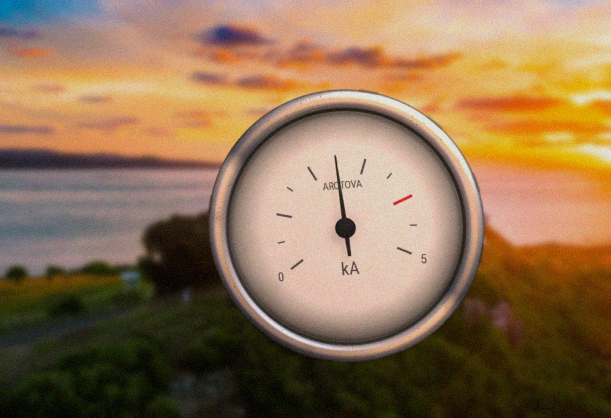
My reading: value=2.5 unit=kA
